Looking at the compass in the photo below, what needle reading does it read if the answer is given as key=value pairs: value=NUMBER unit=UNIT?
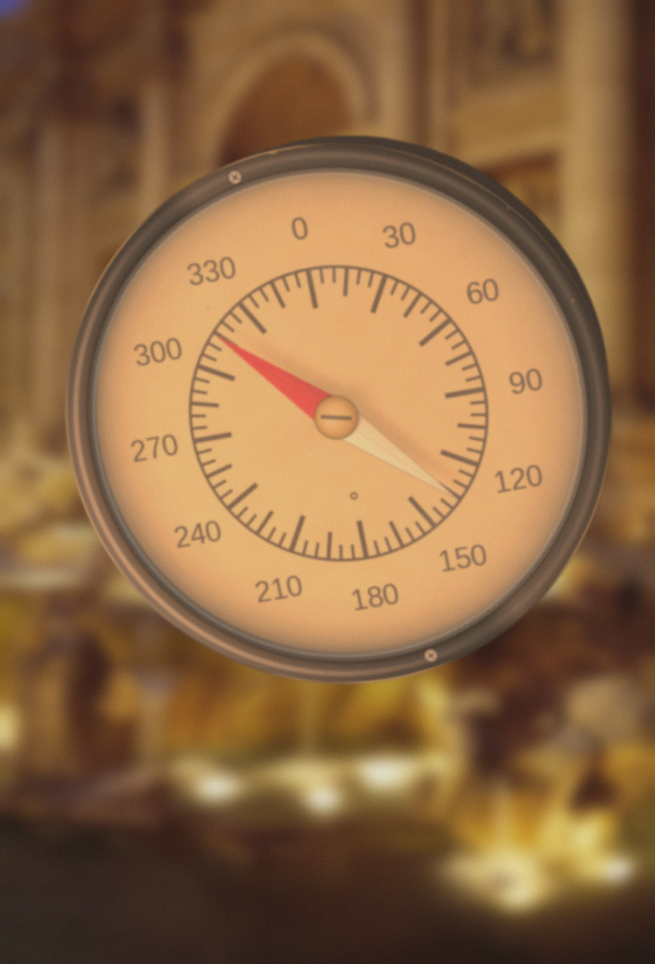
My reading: value=315 unit=°
